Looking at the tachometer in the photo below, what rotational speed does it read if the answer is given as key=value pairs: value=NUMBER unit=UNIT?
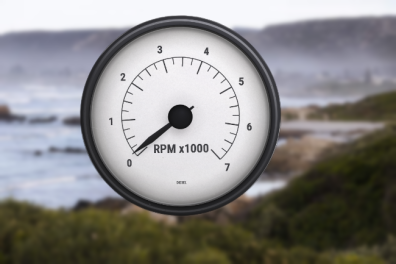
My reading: value=125 unit=rpm
